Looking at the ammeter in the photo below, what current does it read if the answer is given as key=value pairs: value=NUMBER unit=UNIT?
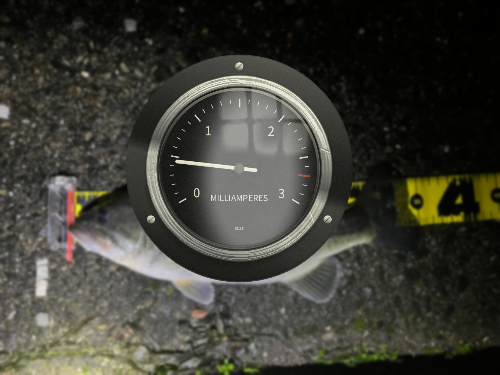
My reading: value=0.45 unit=mA
